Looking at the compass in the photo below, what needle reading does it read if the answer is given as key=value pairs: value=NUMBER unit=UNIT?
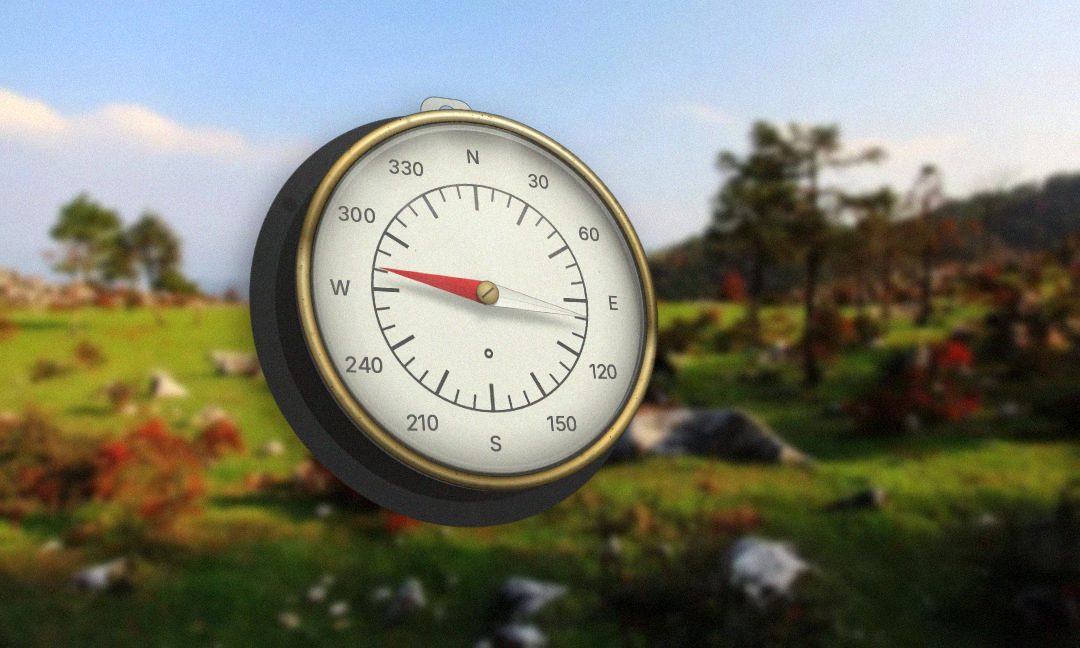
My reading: value=280 unit=°
